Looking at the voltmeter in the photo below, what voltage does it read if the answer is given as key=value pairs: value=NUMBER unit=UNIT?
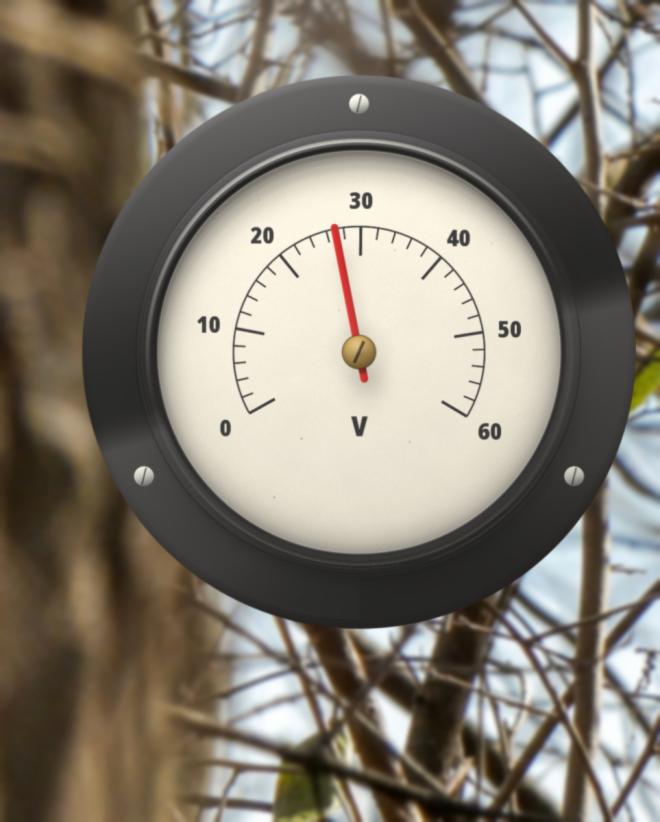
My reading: value=27 unit=V
